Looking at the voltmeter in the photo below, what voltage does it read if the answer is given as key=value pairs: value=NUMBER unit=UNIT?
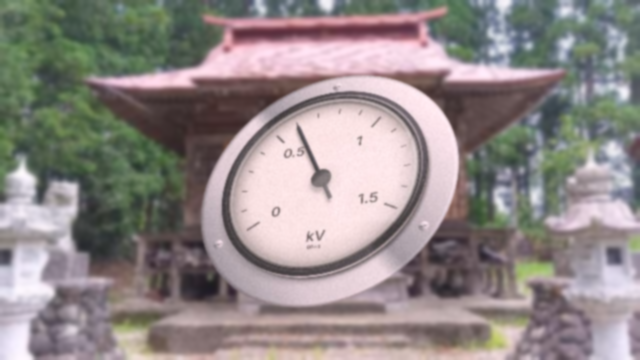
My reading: value=0.6 unit=kV
